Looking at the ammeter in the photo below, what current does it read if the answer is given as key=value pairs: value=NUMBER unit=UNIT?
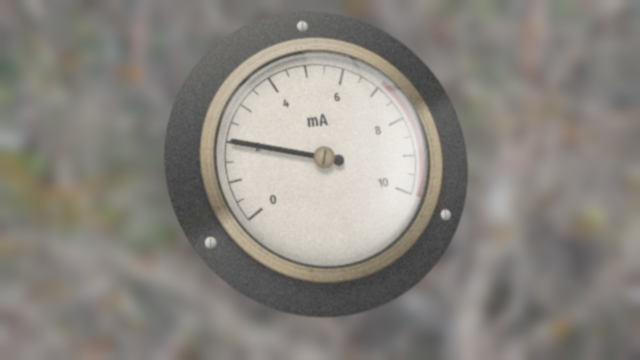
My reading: value=2 unit=mA
